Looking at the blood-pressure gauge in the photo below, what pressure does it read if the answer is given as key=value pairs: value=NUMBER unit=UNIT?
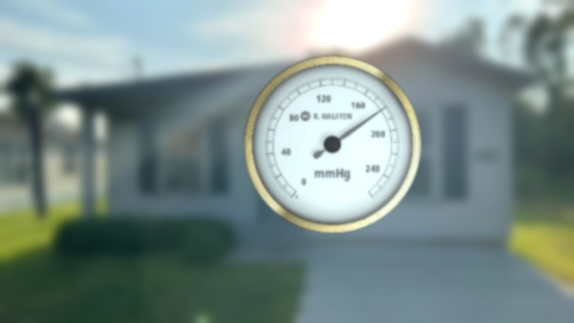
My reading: value=180 unit=mmHg
